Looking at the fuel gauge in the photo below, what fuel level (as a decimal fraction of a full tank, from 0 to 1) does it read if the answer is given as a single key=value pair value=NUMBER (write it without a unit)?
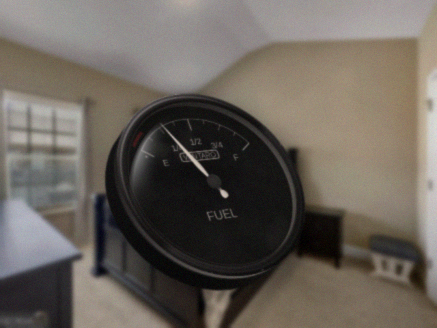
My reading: value=0.25
